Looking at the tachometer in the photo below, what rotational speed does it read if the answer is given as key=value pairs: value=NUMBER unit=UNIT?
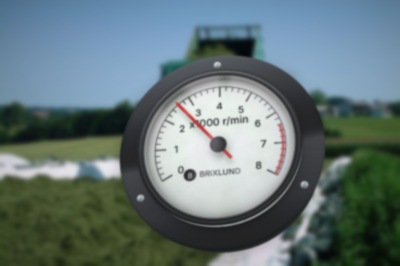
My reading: value=2600 unit=rpm
